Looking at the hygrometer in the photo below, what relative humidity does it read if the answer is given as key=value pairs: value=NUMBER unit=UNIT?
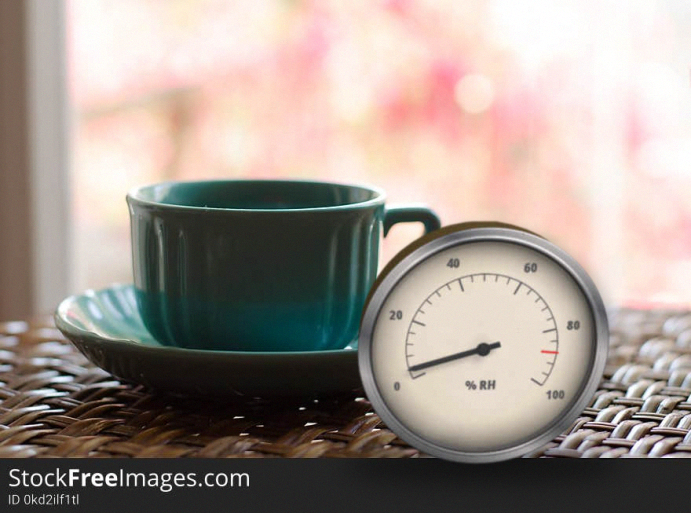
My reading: value=4 unit=%
